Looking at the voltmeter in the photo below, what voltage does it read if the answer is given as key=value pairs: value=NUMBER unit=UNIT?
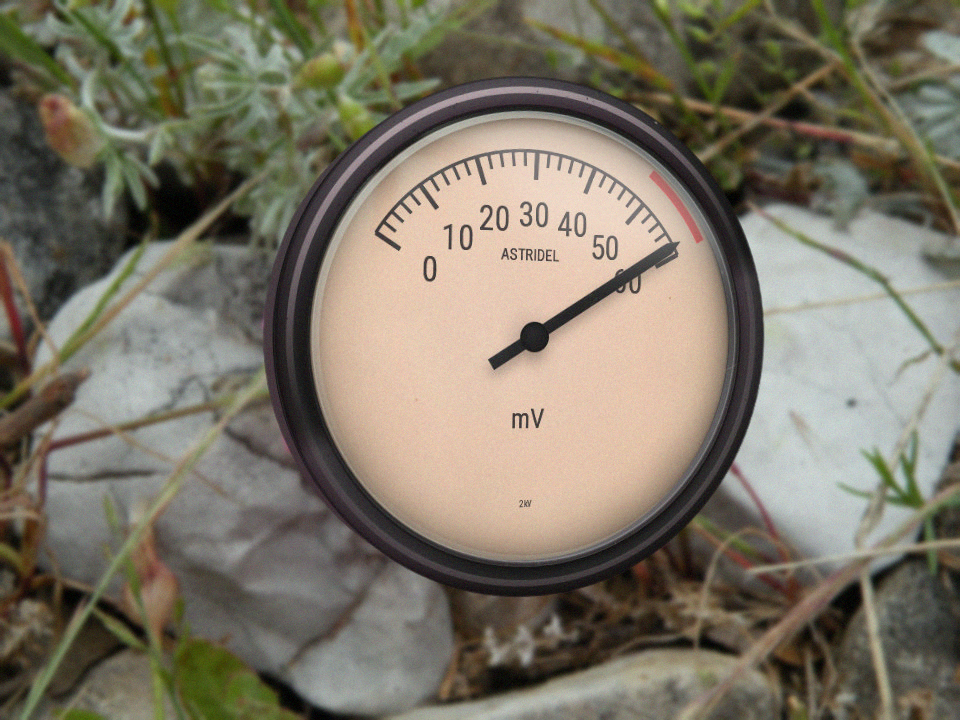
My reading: value=58 unit=mV
